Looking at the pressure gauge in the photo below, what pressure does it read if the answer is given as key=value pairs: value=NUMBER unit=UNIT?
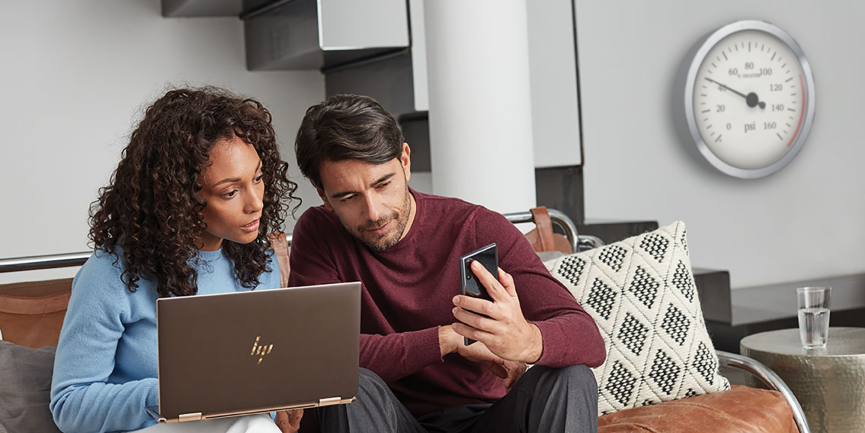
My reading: value=40 unit=psi
